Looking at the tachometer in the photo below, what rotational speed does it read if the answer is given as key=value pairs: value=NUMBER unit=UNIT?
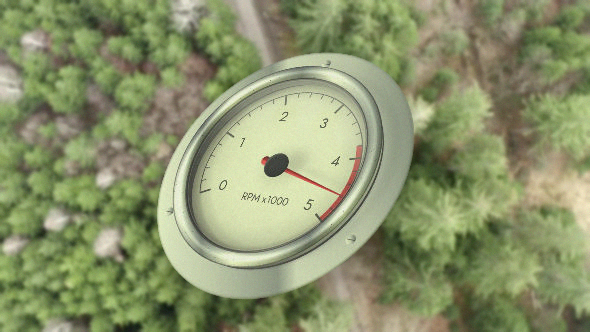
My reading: value=4600 unit=rpm
